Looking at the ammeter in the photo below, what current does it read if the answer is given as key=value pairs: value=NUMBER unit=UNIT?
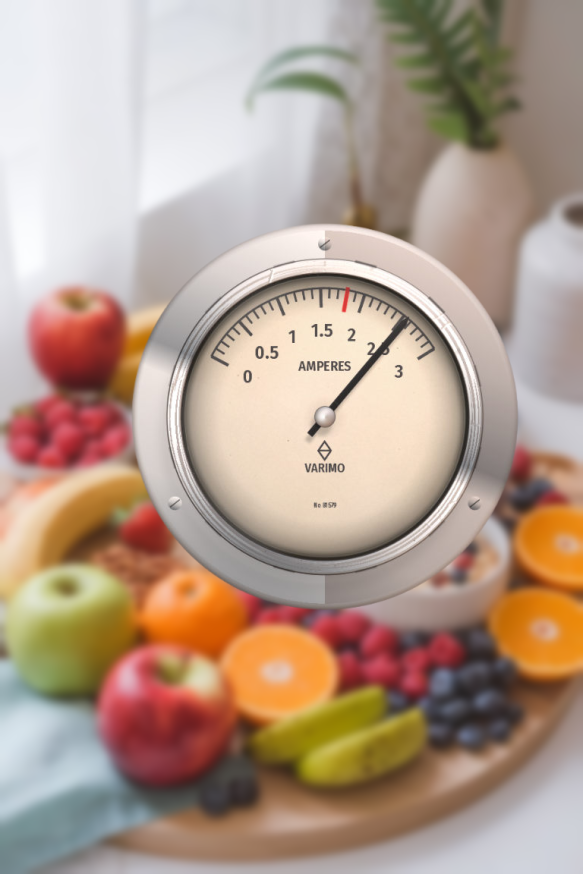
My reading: value=2.55 unit=A
